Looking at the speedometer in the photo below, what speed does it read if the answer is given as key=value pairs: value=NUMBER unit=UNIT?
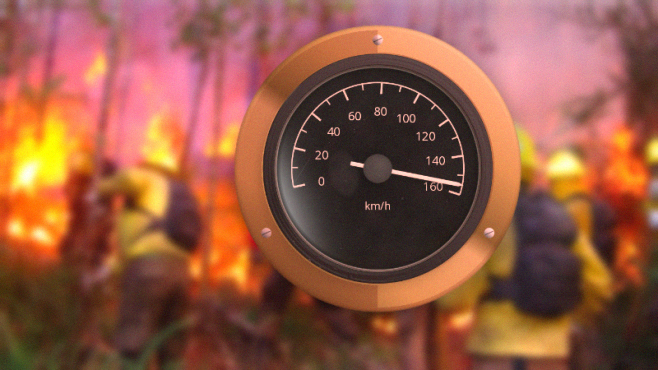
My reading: value=155 unit=km/h
